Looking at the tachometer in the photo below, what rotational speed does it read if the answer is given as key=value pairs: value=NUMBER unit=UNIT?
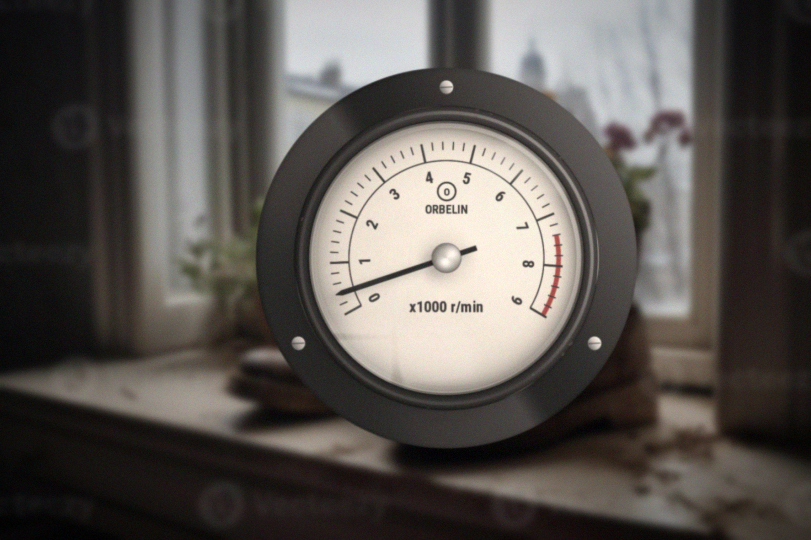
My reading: value=400 unit=rpm
